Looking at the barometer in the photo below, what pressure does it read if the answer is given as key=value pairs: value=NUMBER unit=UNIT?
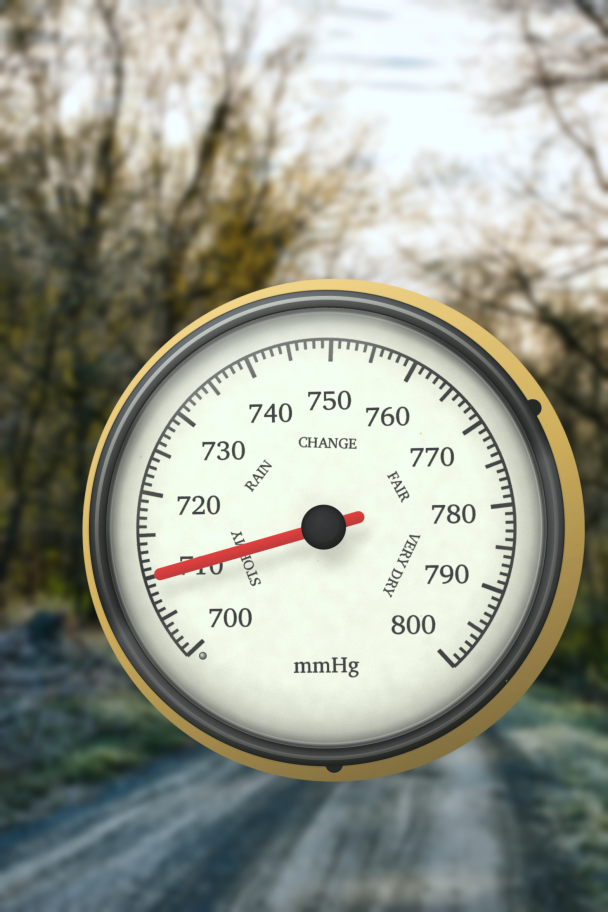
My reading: value=710 unit=mmHg
